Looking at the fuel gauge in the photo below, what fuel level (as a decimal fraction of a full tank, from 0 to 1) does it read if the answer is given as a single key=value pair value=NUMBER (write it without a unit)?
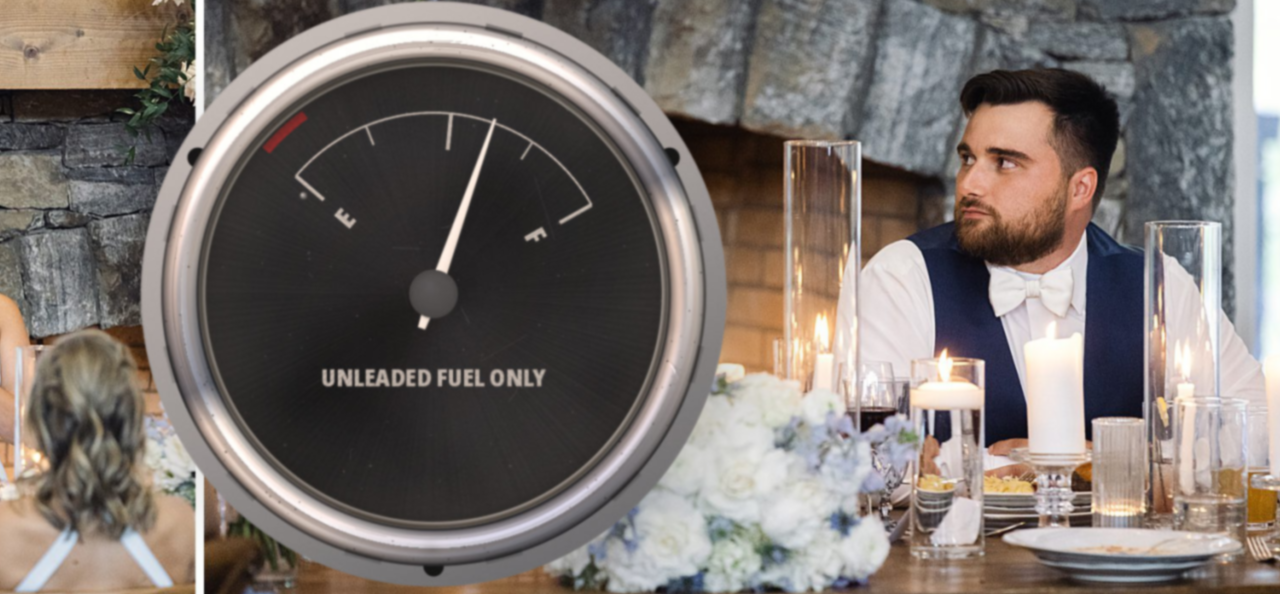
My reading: value=0.625
